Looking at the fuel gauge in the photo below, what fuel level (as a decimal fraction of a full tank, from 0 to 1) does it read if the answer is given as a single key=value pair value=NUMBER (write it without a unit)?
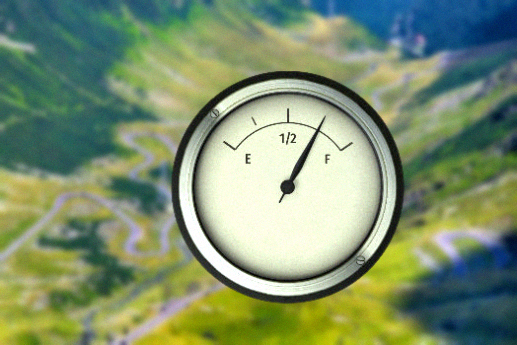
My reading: value=0.75
